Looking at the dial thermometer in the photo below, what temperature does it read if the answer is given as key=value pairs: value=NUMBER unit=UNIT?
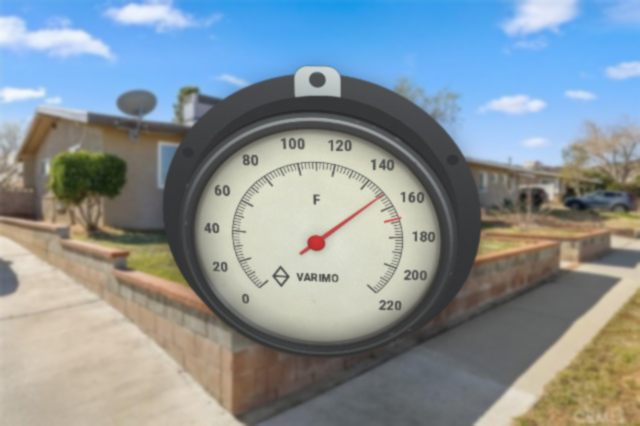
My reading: value=150 unit=°F
